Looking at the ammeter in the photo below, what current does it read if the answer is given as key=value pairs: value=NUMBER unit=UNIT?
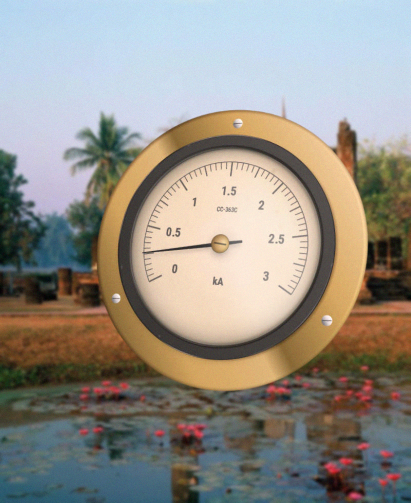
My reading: value=0.25 unit=kA
